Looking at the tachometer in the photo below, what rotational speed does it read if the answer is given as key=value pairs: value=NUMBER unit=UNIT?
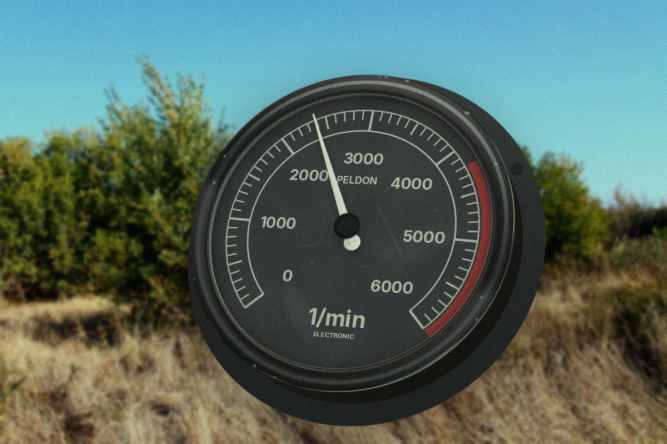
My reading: value=2400 unit=rpm
